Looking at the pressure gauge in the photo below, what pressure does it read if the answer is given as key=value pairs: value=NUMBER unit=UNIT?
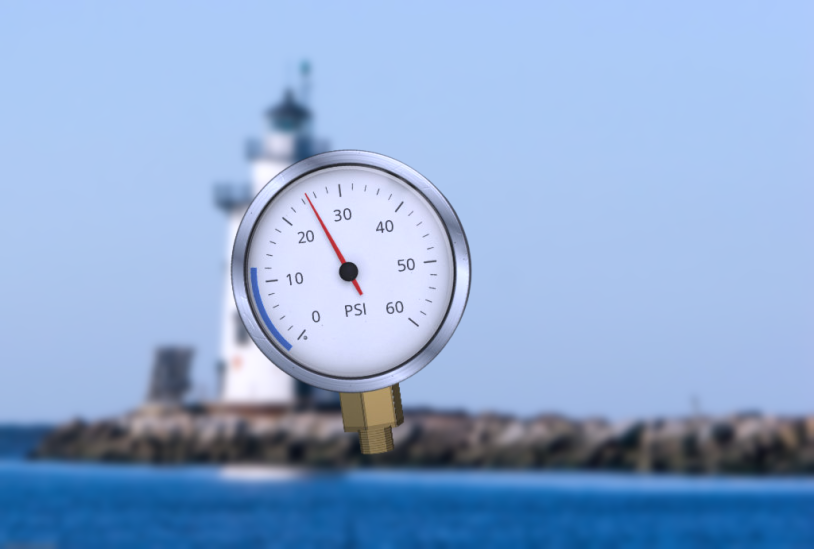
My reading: value=25 unit=psi
